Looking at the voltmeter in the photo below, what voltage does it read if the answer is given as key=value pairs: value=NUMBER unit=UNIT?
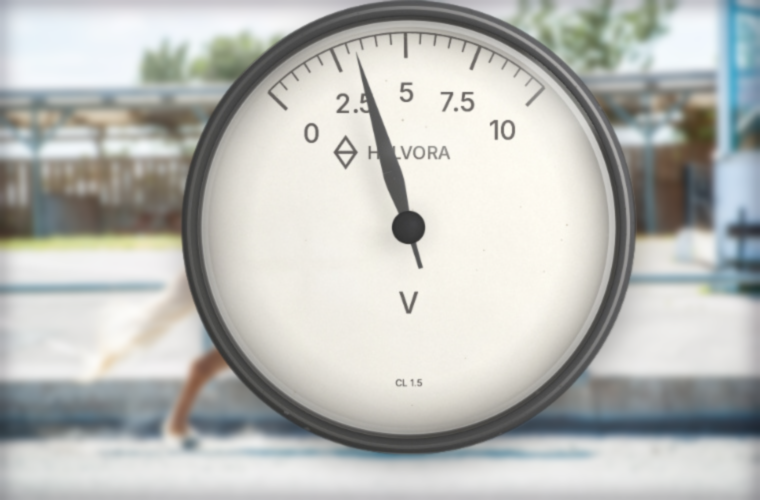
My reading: value=3.25 unit=V
